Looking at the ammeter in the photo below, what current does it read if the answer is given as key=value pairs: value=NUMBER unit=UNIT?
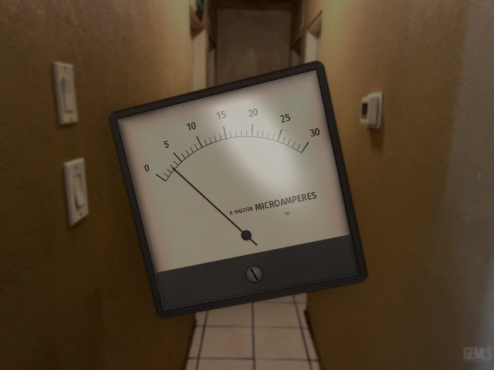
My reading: value=3 unit=µA
